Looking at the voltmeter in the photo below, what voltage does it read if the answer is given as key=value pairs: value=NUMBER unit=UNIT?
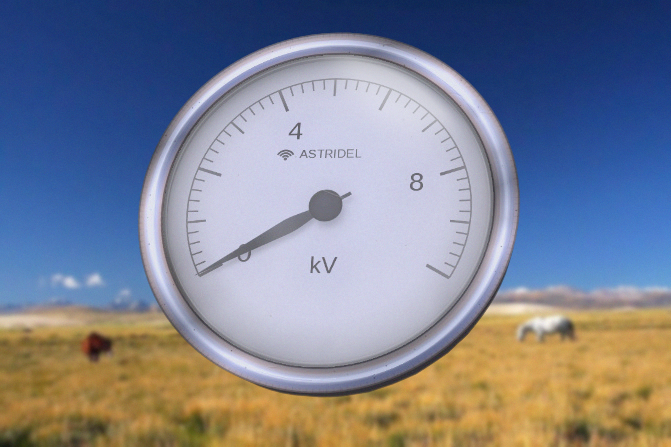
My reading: value=0 unit=kV
